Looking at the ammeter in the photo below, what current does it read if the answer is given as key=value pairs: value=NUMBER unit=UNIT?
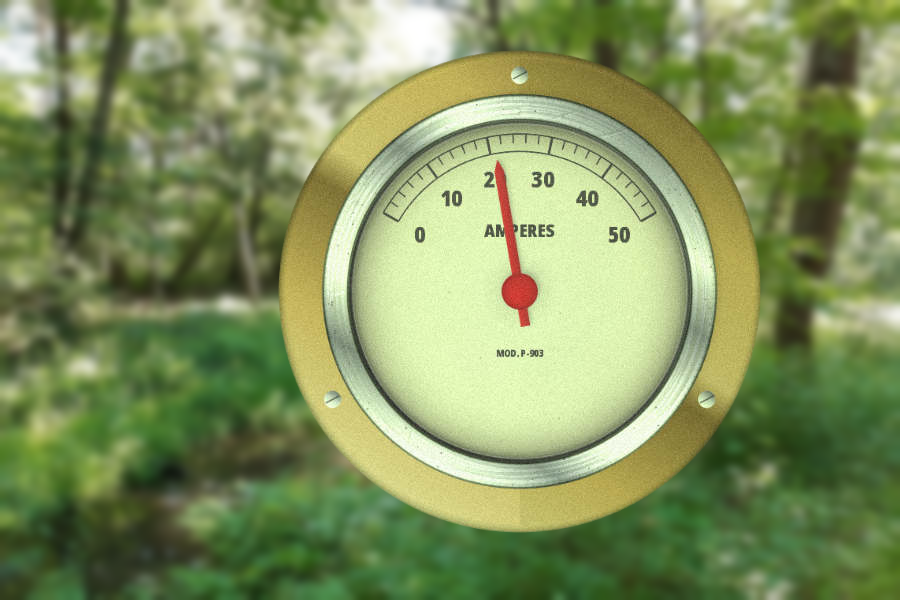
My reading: value=21 unit=A
